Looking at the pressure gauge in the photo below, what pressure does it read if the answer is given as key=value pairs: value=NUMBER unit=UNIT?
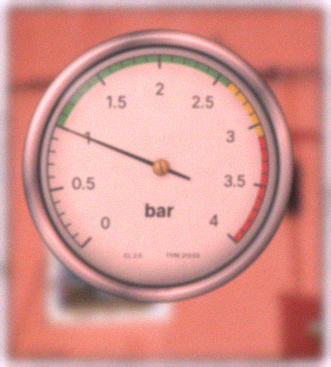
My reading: value=1 unit=bar
